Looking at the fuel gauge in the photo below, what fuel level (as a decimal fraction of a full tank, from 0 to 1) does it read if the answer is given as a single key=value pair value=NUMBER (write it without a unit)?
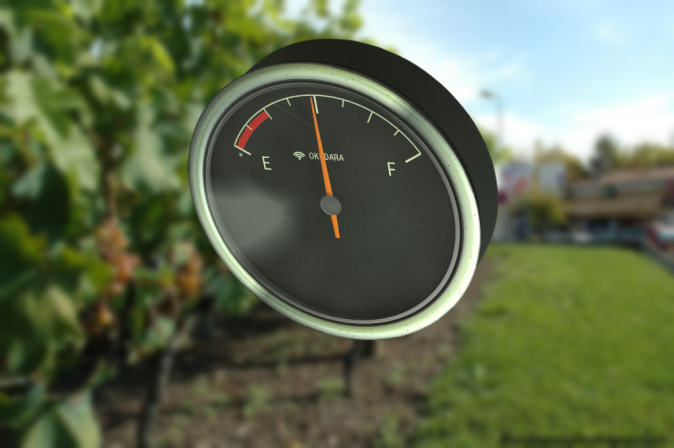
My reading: value=0.5
